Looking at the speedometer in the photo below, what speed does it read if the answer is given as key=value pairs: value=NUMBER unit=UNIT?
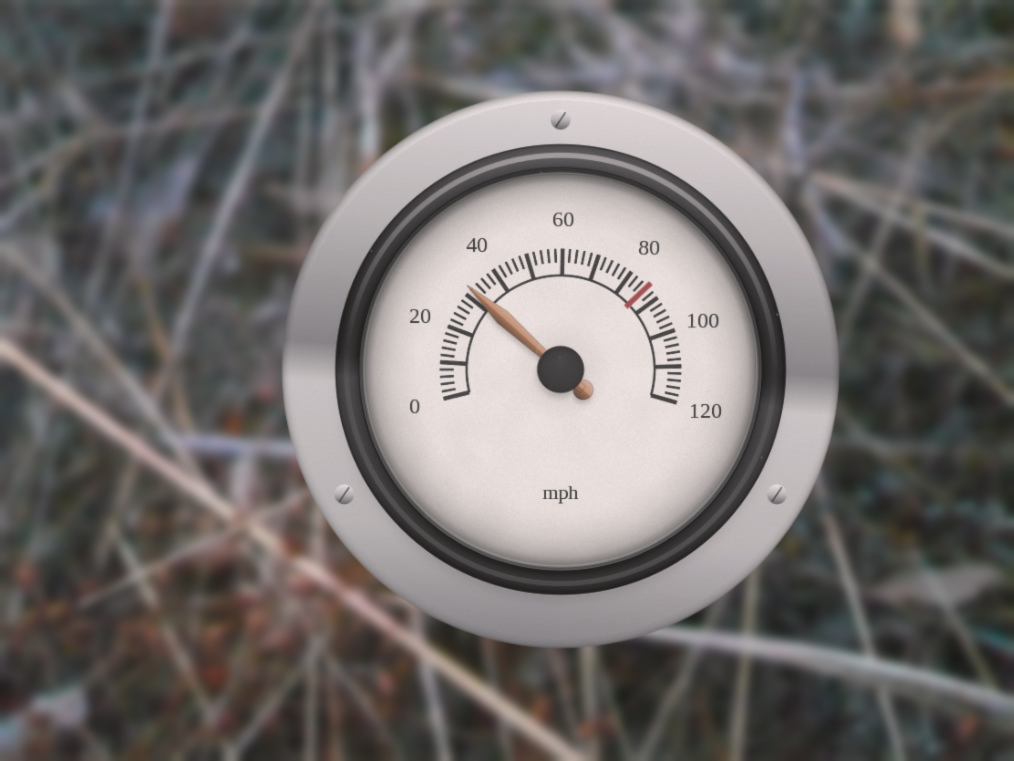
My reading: value=32 unit=mph
